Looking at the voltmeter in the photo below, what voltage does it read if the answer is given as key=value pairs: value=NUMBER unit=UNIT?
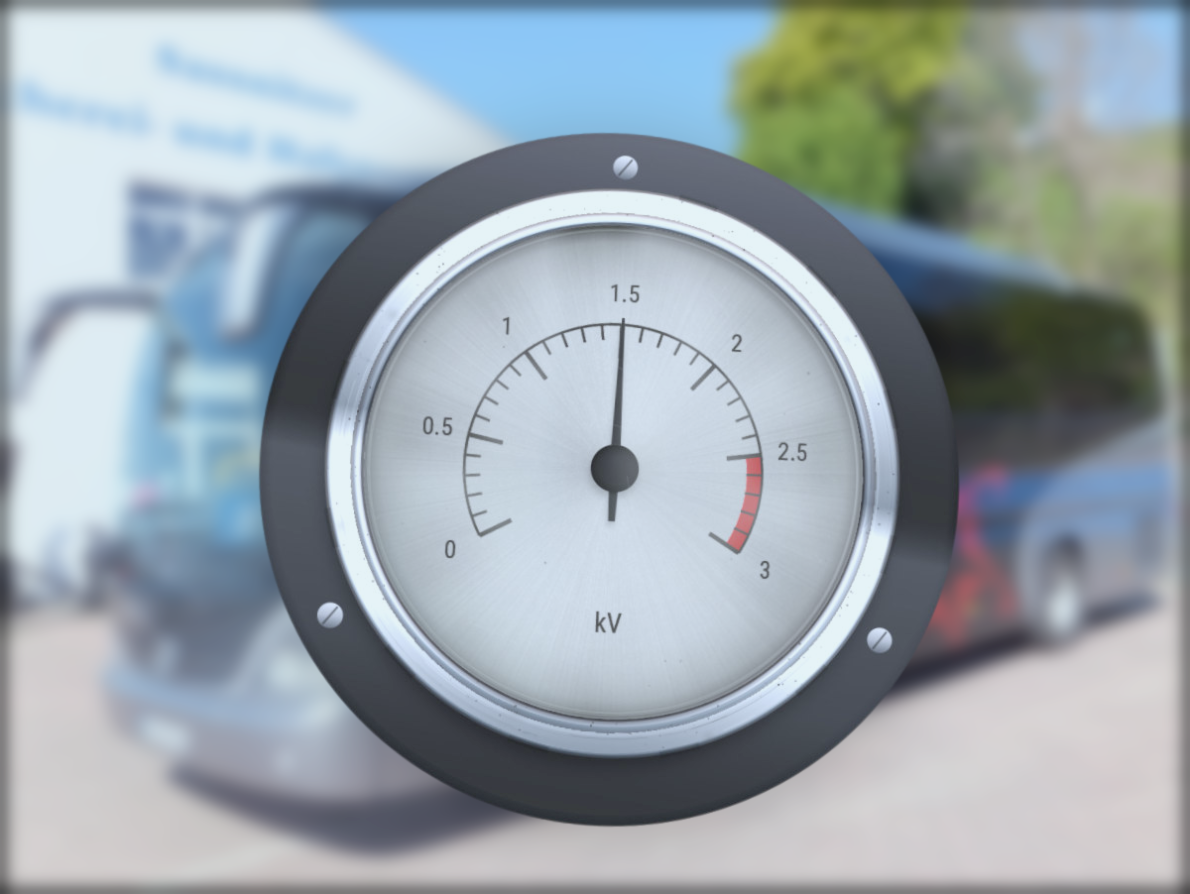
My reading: value=1.5 unit=kV
